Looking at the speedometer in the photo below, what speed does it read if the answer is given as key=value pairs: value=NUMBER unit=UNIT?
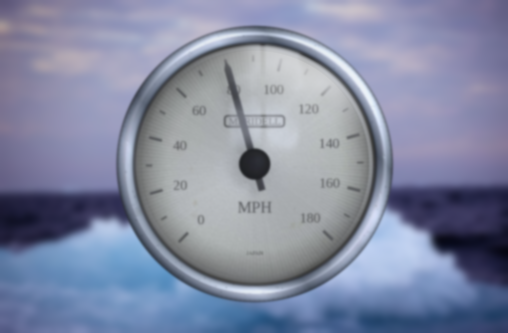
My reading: value=80 unit=mph
